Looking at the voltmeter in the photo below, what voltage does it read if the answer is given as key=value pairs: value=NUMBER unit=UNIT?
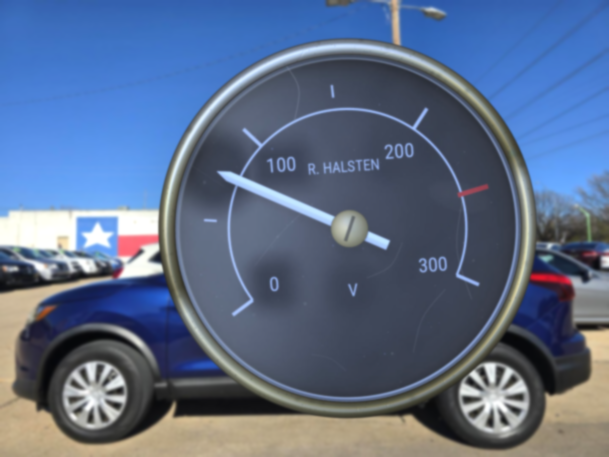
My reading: value=75 unit=V
